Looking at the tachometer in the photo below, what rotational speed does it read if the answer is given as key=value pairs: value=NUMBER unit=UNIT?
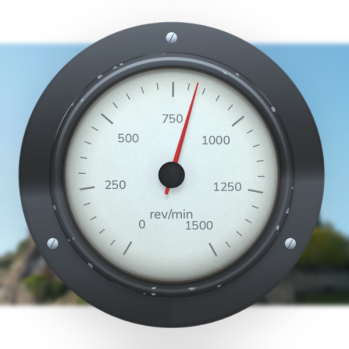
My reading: value=825 unit=rpm
